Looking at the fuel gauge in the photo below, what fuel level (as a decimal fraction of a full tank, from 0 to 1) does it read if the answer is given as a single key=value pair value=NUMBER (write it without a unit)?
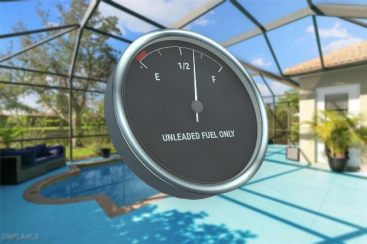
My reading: value=0.625
